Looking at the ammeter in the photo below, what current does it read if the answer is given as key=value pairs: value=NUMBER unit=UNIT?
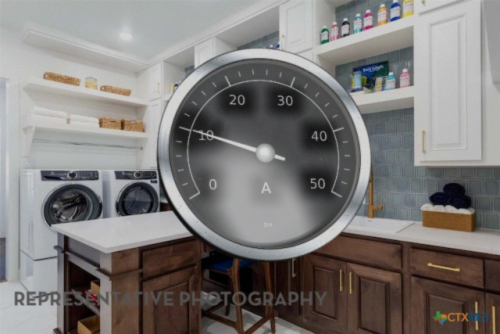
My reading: value=10 unit=A
